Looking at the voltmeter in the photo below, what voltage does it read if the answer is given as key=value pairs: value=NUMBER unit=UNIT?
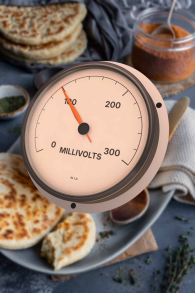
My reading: value=100 unit=mV
